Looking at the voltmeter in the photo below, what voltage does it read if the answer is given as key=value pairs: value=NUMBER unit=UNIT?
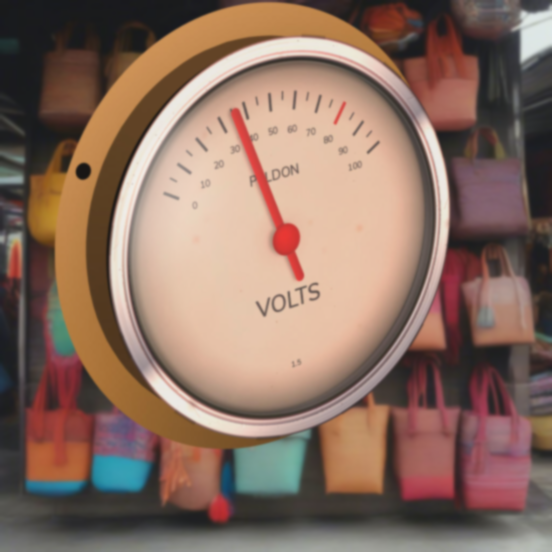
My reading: value=35 unit=V
